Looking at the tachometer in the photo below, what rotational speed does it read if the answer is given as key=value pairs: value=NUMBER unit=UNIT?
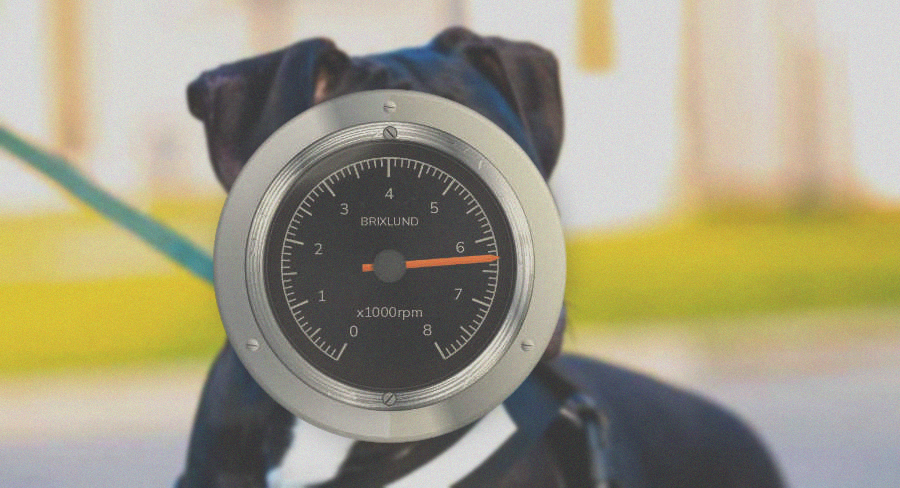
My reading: value=6300 unit=rpm
